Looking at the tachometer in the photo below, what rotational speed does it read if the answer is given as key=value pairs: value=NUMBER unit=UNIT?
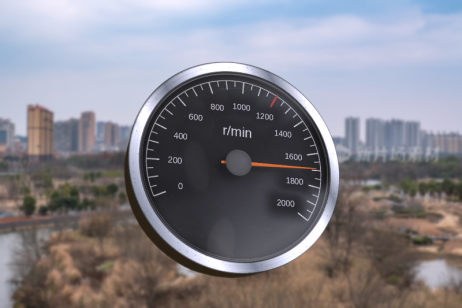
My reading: value=1700 unit=rpm
